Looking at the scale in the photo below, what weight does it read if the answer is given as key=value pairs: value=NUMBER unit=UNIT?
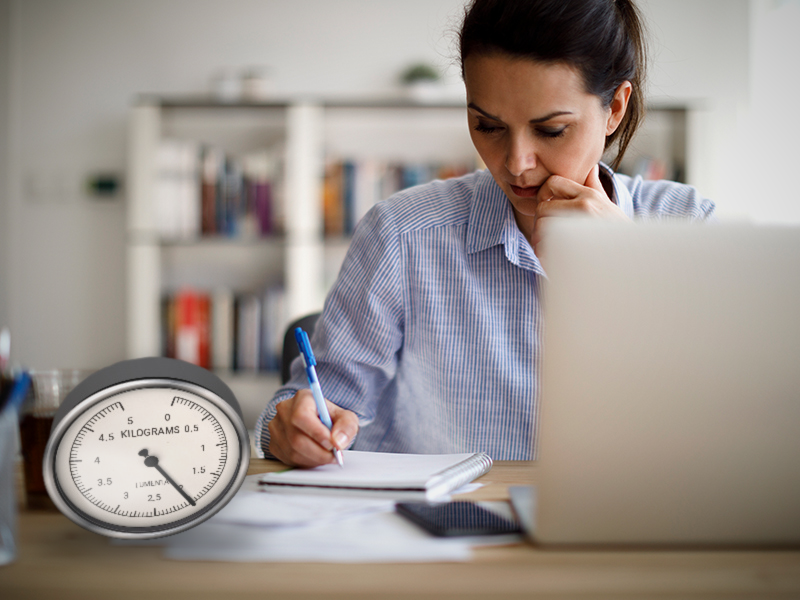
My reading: value=2 unit=kg
